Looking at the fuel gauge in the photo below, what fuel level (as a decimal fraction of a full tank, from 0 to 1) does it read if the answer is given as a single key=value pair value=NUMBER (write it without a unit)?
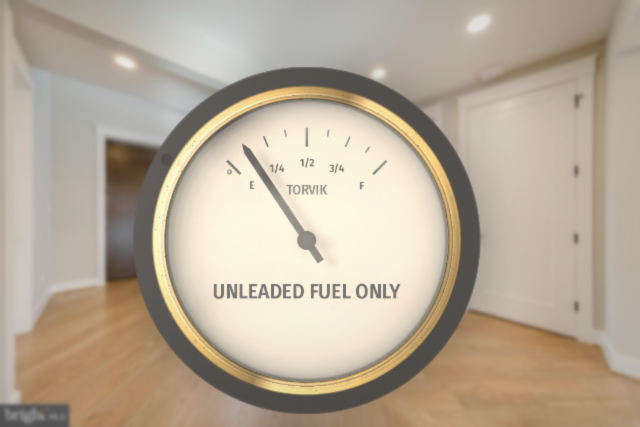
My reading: value=0.125
